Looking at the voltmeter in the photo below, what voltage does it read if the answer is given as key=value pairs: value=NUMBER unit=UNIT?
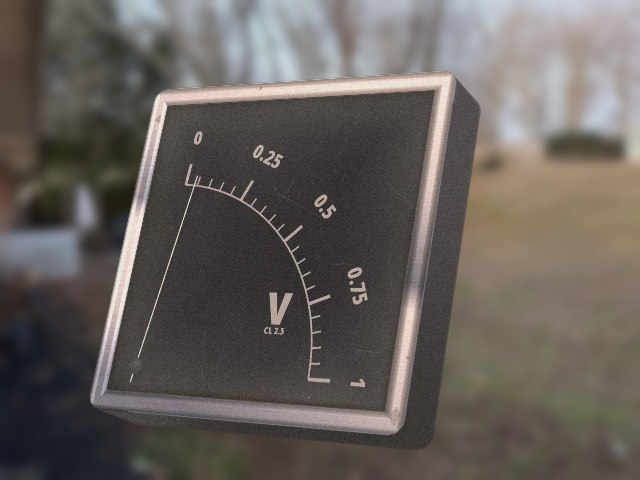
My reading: value=0.05 unit=V
